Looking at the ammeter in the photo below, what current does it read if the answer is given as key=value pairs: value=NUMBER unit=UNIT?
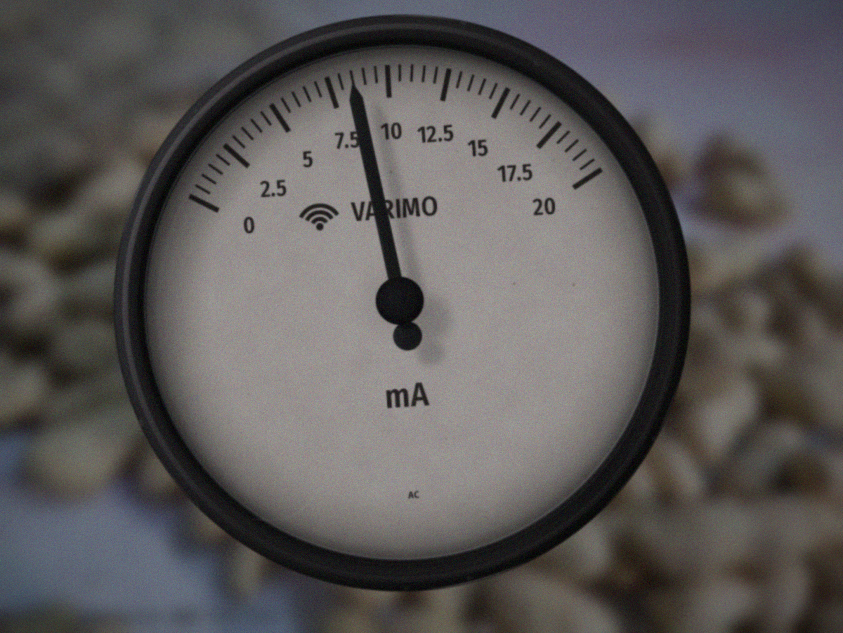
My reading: value=8.5 unit=mA
